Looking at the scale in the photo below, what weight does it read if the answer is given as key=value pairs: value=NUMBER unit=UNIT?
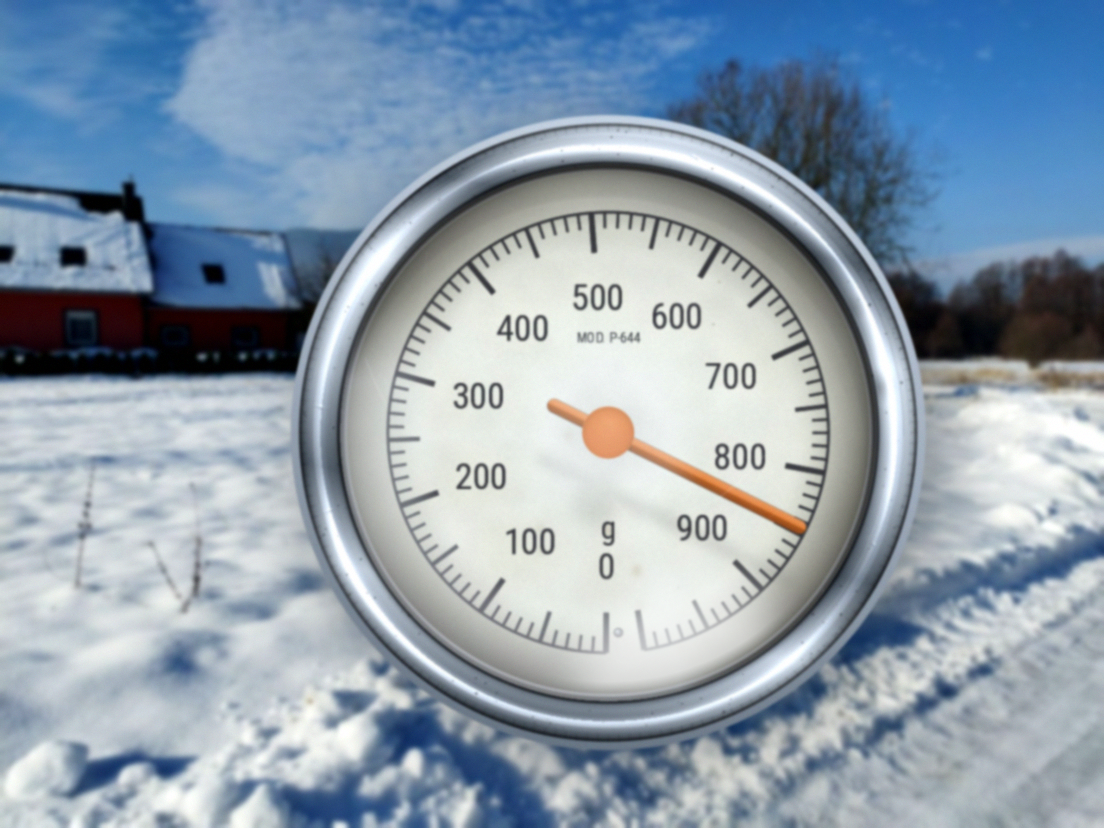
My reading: value=845 unit=g
